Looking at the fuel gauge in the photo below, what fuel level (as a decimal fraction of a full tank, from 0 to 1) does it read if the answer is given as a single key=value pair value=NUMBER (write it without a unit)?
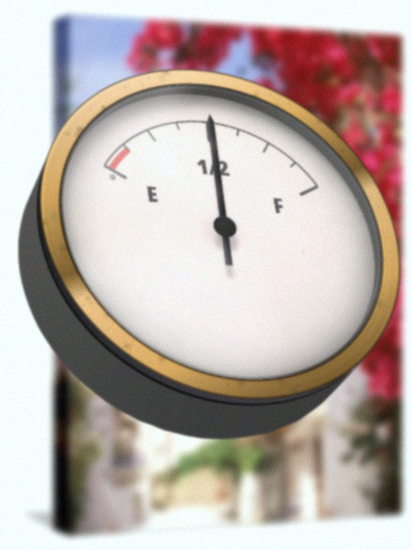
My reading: value=0.5
